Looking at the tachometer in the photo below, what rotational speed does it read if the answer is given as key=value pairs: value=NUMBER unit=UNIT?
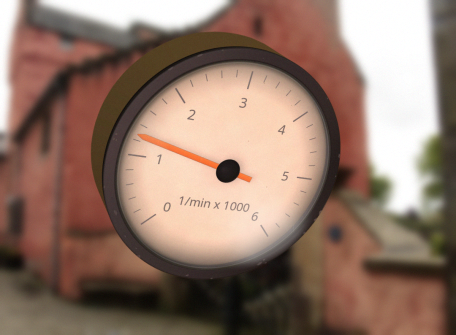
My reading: value=1300 unit=rpm
